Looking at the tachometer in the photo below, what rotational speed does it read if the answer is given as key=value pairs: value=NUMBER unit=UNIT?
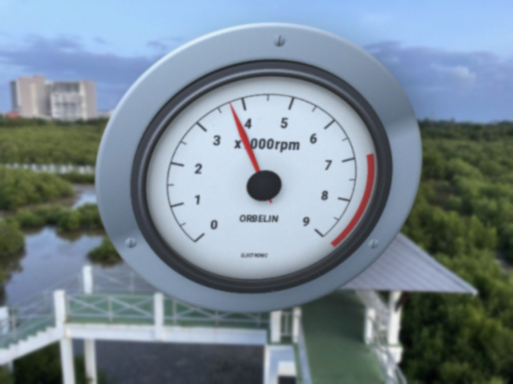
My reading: value=3750 unit=rpm
